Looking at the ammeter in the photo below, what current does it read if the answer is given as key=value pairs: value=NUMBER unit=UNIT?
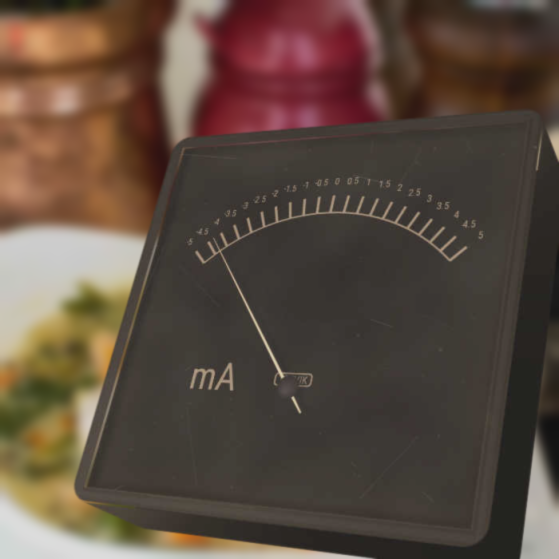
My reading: value=-4.25 unit=mA
